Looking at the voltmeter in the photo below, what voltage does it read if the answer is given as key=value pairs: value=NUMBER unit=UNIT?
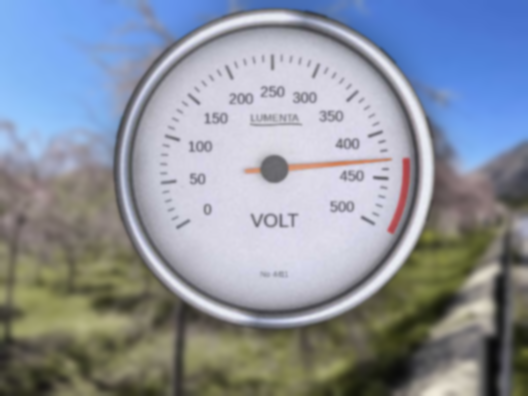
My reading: value=430 unit=V
